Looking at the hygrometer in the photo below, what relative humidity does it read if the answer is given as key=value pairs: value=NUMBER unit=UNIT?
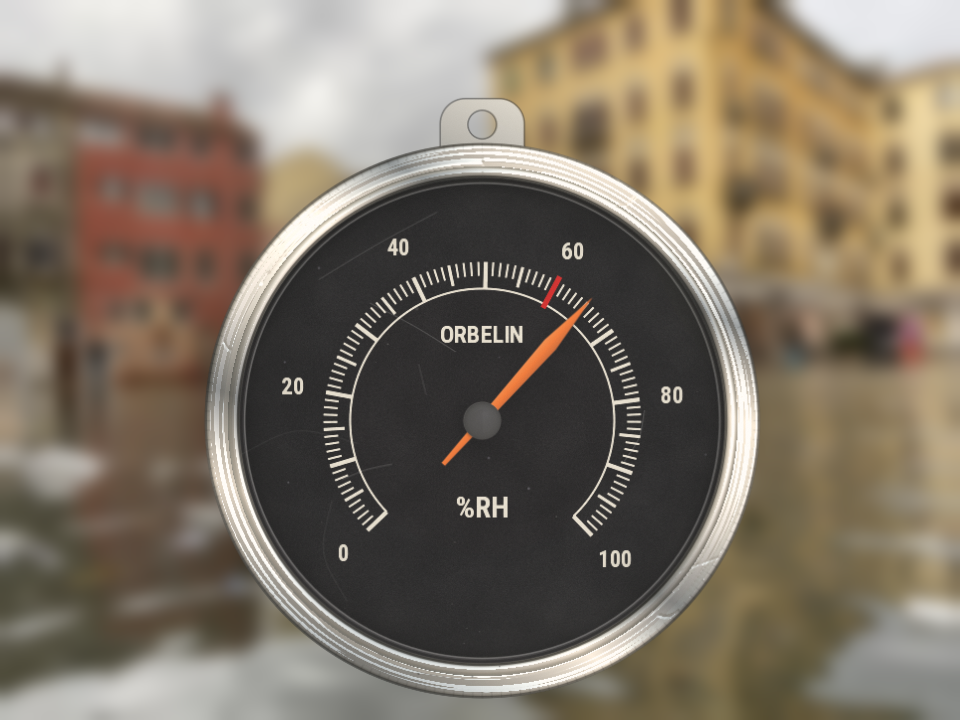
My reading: value=65 unit=%
